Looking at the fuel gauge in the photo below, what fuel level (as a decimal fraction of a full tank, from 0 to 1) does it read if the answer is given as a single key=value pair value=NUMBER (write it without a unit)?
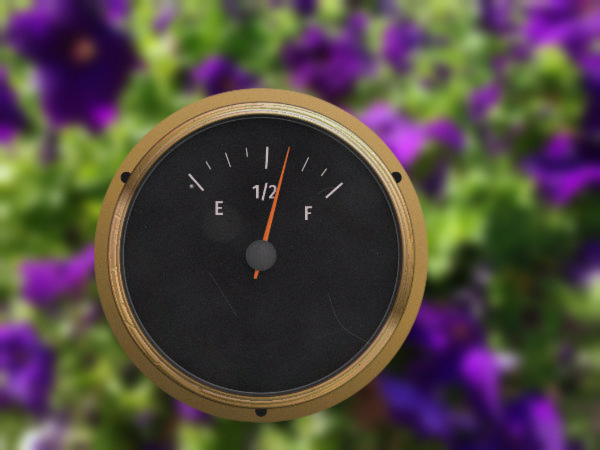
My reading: value=0.625
